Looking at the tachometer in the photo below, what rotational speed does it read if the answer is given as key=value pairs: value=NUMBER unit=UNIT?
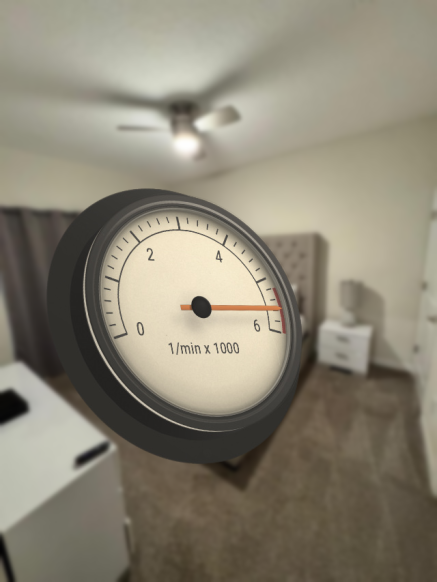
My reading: value=5600 unit=rpm
